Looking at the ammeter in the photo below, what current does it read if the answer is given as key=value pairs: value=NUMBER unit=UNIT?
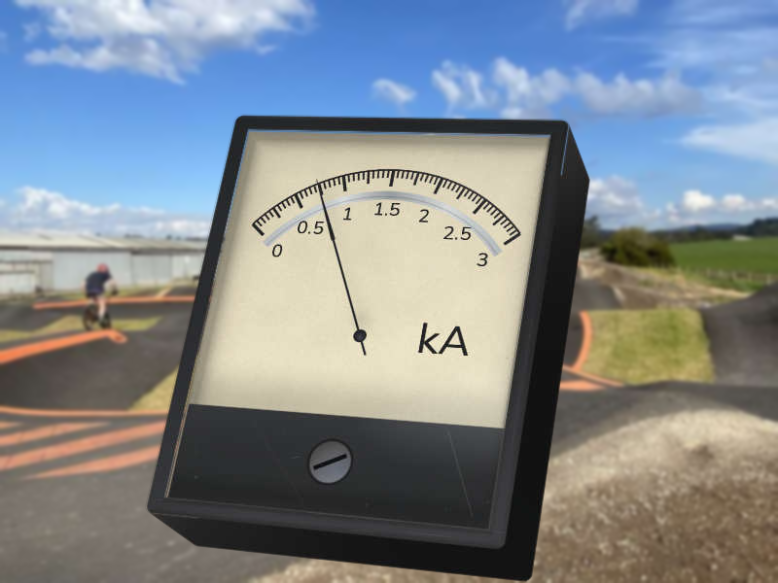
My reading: value=0.75 unit=kA
